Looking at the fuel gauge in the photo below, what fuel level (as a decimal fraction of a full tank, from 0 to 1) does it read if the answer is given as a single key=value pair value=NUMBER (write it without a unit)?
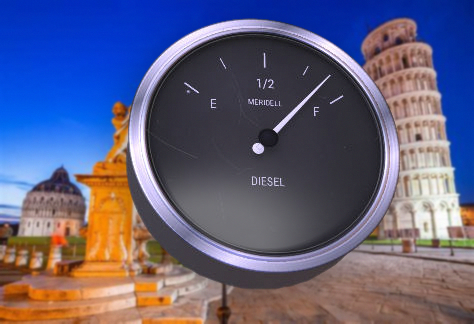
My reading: value=0.875
